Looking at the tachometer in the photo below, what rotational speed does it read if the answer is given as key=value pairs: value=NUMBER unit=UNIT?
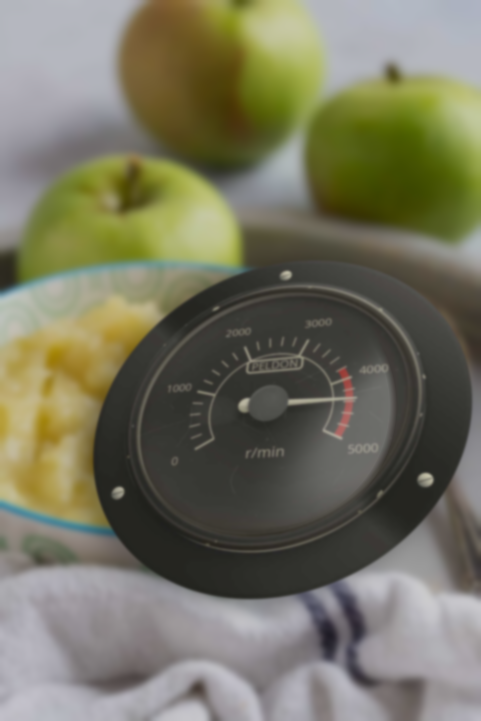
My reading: value=4400 unit=rpm
